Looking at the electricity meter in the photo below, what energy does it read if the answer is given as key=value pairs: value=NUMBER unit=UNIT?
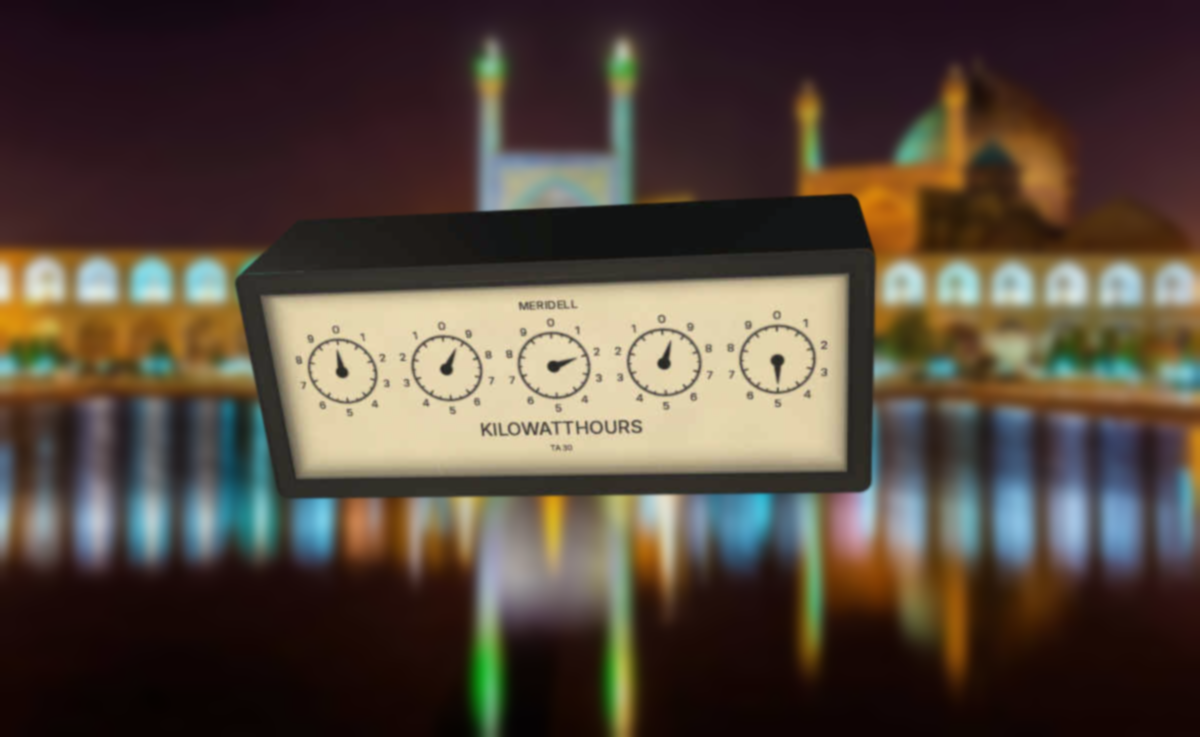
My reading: value=99195 unit=kWh
